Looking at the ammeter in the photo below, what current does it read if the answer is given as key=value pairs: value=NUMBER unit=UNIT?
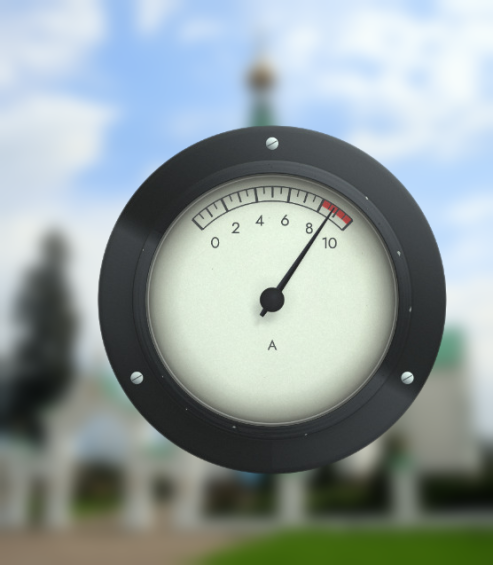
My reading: value=8.75 unit=A
